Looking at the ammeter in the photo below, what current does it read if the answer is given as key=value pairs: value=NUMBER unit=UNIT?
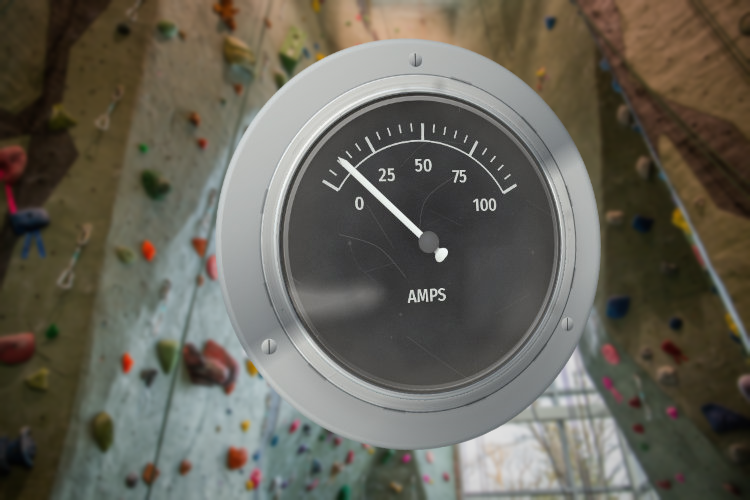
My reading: value=10 unit=A
